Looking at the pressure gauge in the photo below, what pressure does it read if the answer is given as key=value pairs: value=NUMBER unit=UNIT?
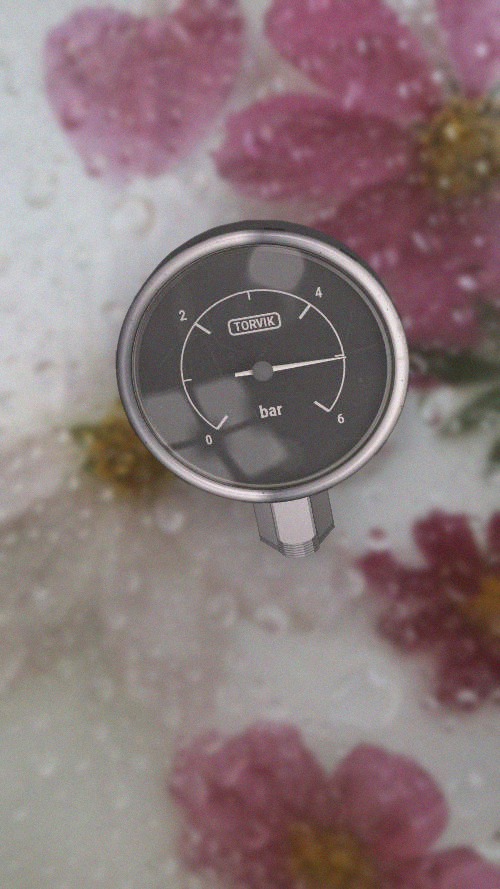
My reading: value=5 unit=bar
